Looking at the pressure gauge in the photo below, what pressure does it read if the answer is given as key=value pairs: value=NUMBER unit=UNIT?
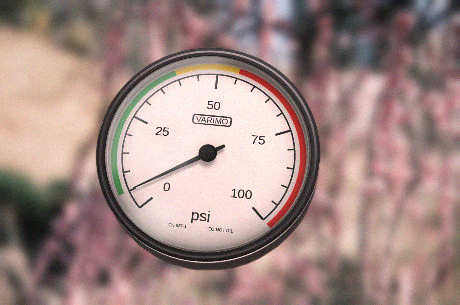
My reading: value=5 unit=psi
